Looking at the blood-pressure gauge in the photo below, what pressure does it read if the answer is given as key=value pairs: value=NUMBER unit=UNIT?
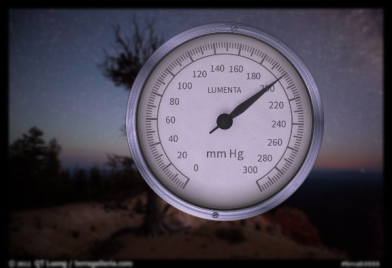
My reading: value=200 unit=mmHg
